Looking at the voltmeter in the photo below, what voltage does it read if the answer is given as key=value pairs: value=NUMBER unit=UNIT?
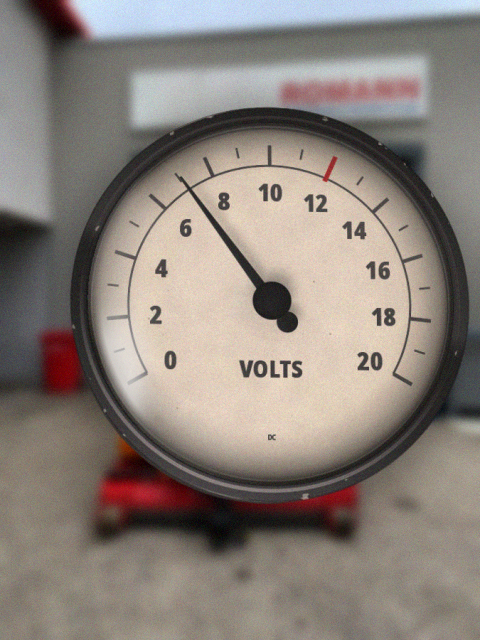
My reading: value=7 unit=V
